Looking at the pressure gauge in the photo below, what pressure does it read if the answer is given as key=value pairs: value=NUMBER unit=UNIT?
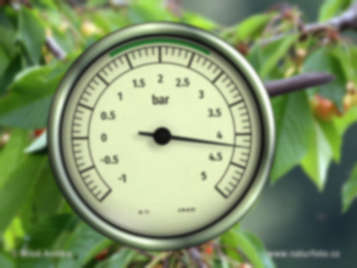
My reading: value=4.2 unit=bar
